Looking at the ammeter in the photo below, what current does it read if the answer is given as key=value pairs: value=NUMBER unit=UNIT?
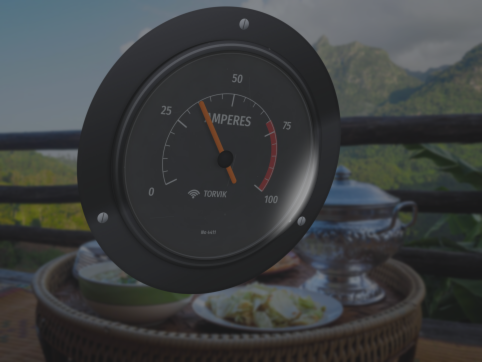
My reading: value=35 unit=A
